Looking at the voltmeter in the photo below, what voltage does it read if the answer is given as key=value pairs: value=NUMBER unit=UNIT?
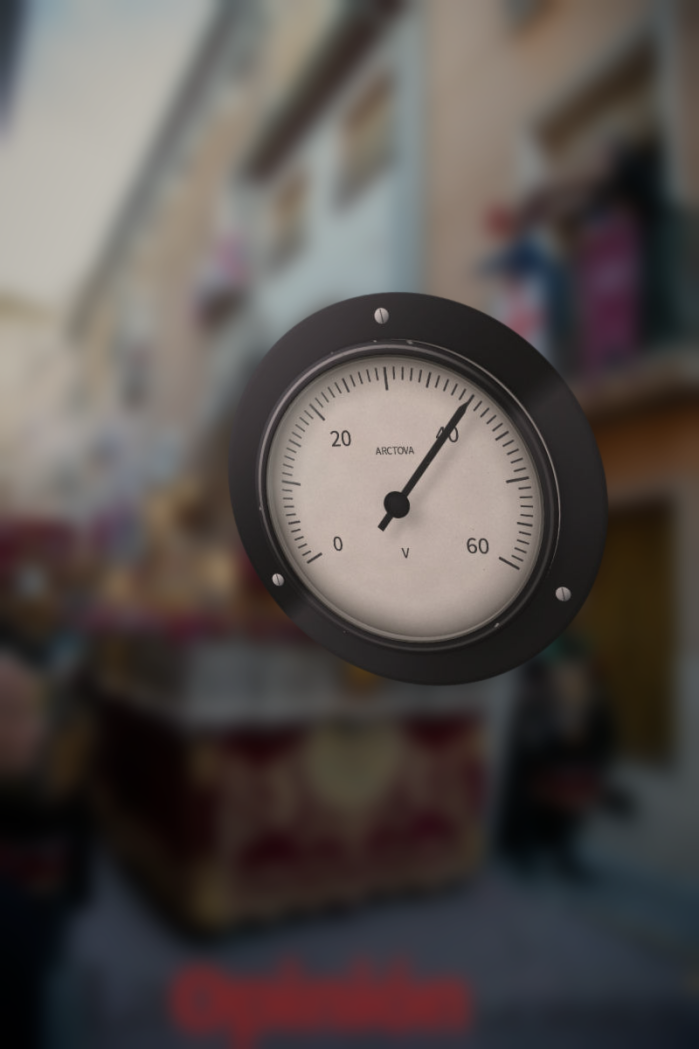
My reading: value=40 unit=V
